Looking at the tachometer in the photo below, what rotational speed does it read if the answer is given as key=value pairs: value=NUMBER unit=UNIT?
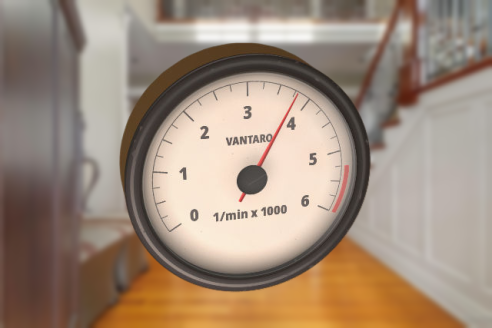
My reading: value=3750 unit=rpm
